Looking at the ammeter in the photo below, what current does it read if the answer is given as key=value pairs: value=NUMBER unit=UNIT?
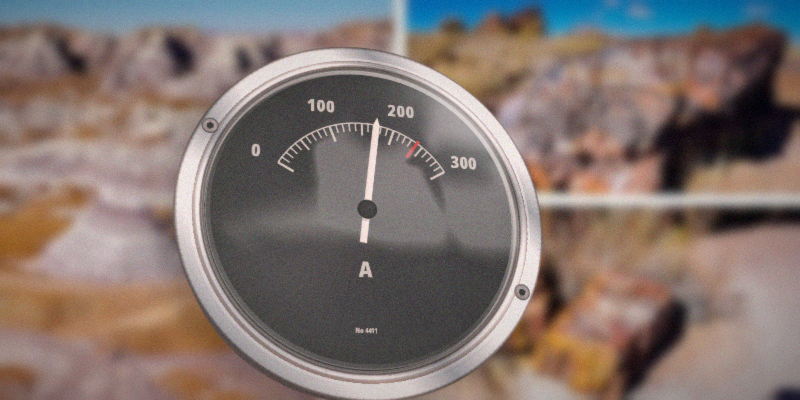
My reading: value=170 unit=A
